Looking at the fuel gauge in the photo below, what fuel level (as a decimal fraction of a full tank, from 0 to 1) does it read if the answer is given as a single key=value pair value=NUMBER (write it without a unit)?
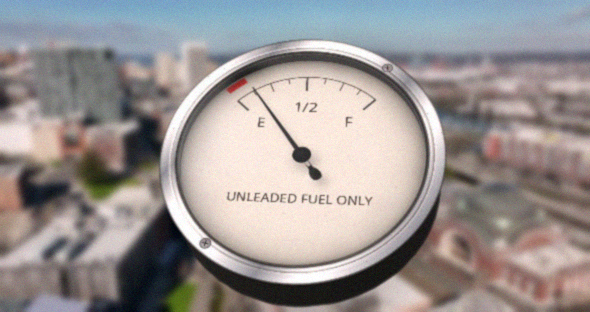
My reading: value=0.125
